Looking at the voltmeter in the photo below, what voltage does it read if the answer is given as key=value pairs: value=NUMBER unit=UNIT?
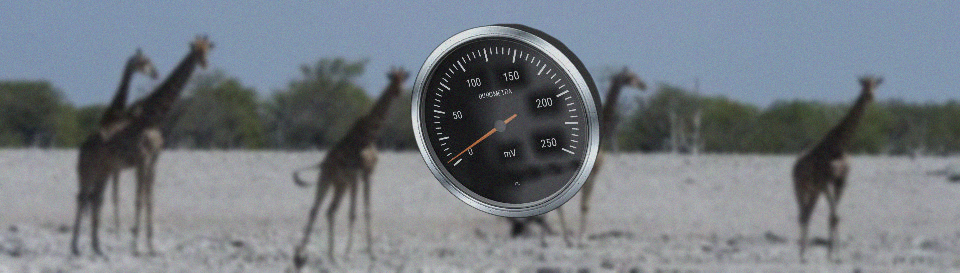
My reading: value=5 unit=mV
